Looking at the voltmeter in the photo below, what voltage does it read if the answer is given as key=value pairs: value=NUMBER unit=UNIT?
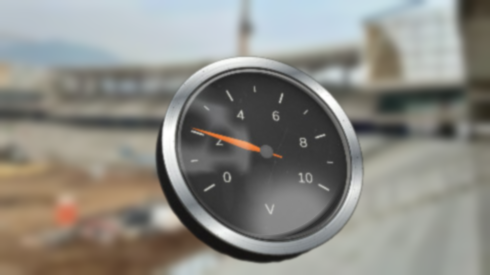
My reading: value=2 unit=V
